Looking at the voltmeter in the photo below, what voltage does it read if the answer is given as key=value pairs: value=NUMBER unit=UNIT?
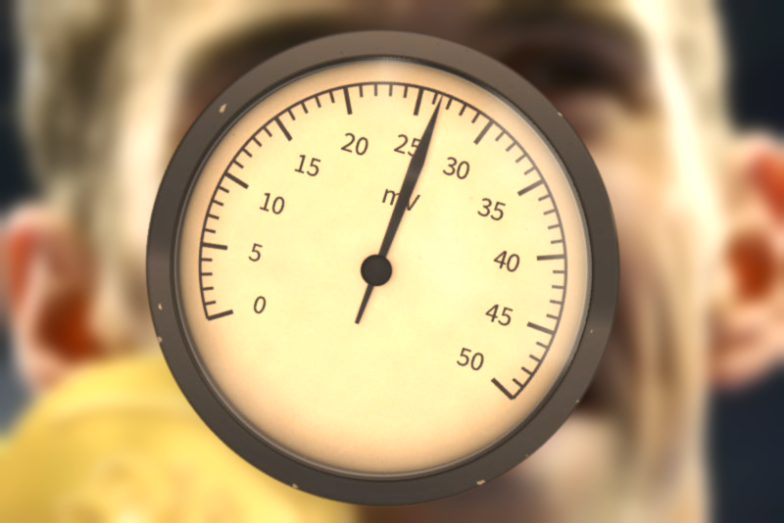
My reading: value=26.5 unit=mV
